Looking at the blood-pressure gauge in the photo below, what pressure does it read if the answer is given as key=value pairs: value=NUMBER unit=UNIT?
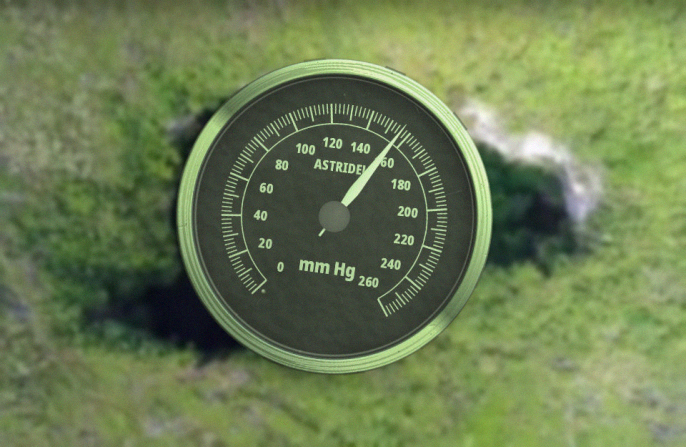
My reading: value=156 unit=mmHg
